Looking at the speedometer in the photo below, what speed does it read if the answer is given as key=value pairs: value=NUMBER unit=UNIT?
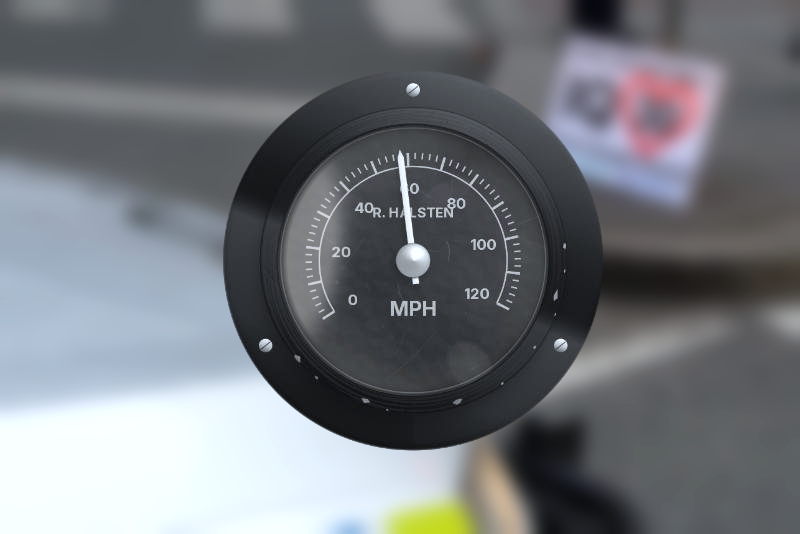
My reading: value=58 unit=mph
